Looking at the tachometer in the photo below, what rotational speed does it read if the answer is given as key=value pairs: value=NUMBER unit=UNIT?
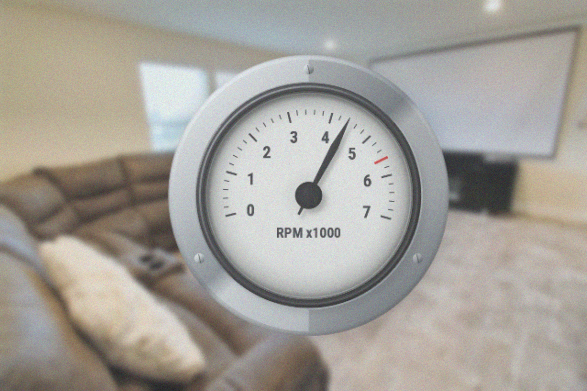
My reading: value=4400 unit=rpm
